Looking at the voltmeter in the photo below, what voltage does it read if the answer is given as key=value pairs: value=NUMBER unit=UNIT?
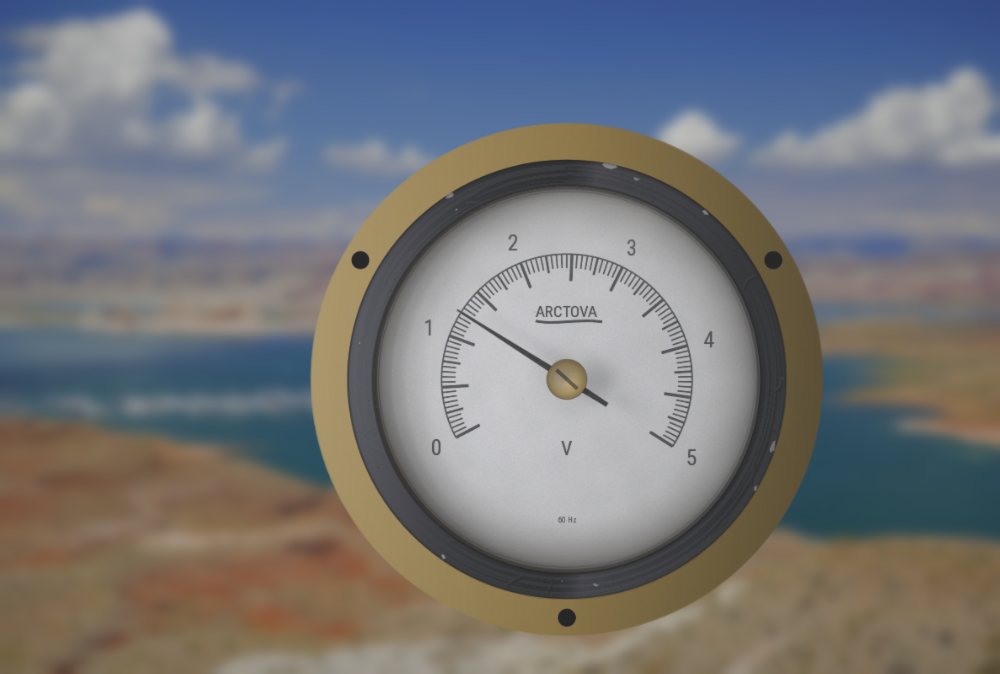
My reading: value=1.25 unit=V
